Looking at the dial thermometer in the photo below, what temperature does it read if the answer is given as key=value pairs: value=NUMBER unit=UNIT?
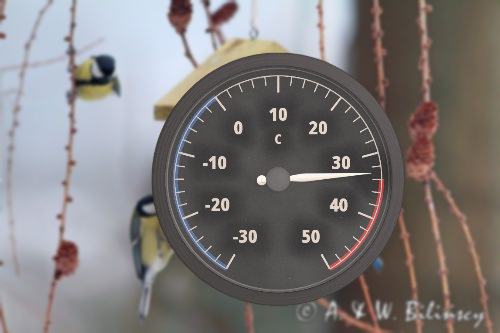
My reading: value=33 unit=°C
